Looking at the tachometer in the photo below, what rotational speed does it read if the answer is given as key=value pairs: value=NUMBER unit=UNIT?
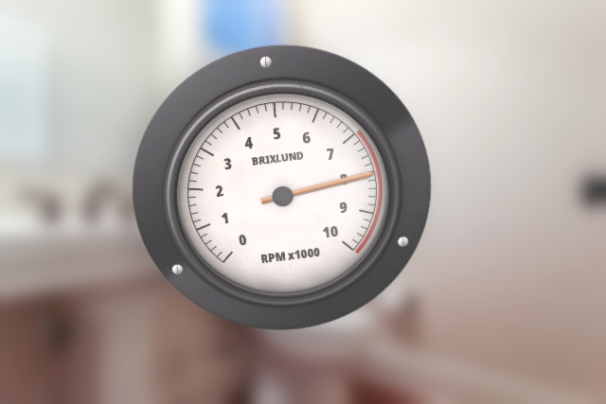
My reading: value=8000 unit=rpm
